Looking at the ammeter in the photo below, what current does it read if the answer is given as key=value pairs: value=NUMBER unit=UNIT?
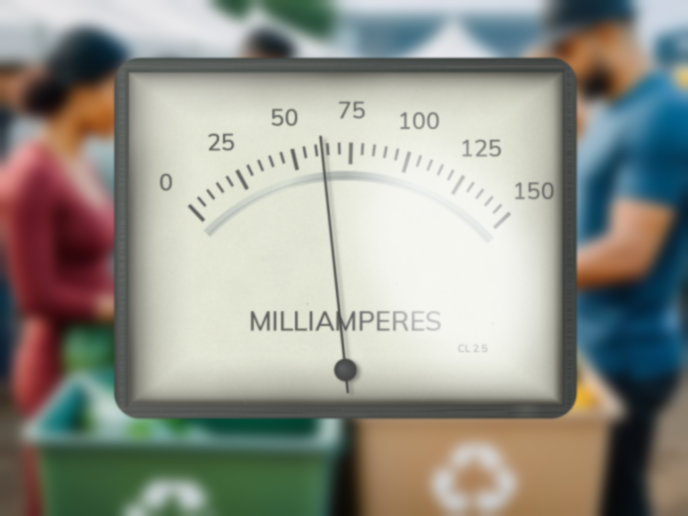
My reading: value=62.5 unit=mA
